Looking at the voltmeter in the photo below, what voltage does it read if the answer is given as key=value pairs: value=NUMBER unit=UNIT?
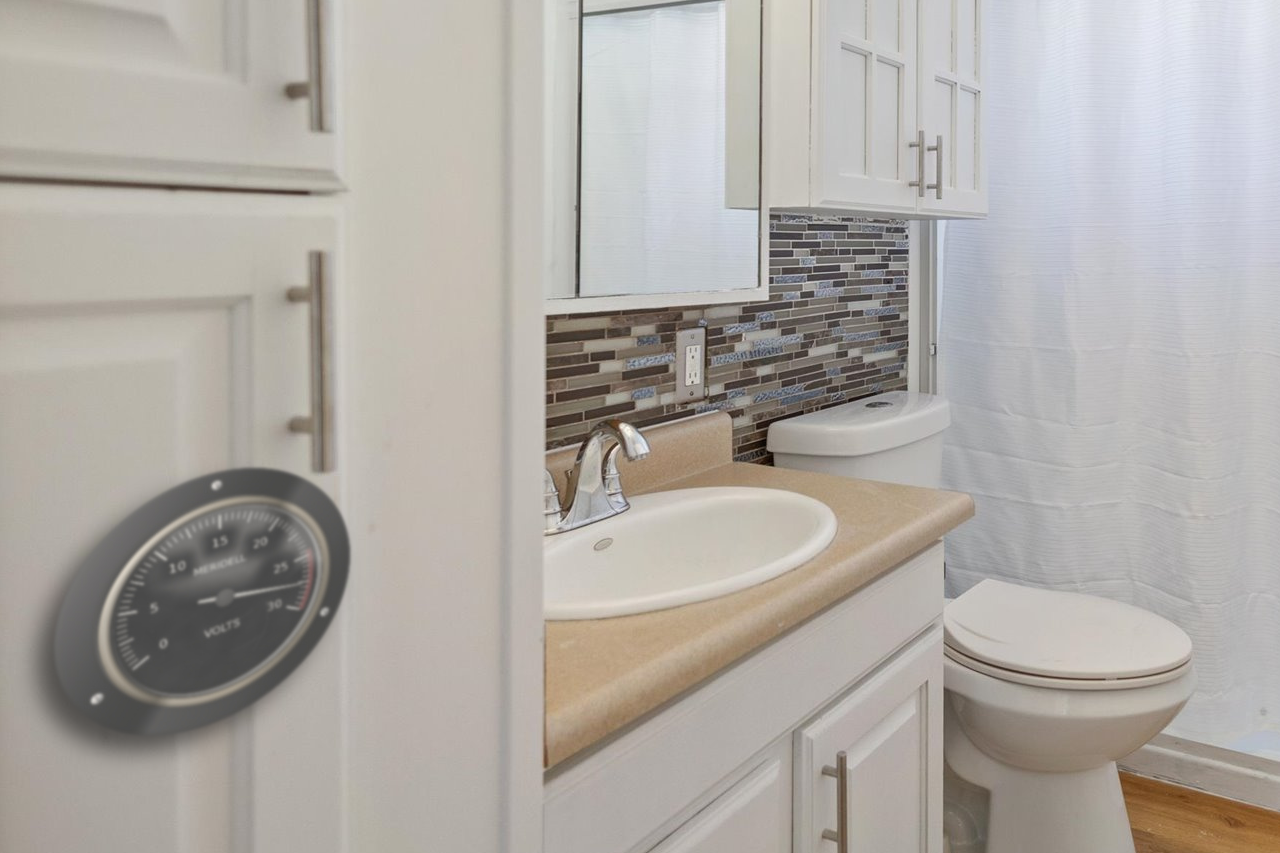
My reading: value=27.5 unit=V
